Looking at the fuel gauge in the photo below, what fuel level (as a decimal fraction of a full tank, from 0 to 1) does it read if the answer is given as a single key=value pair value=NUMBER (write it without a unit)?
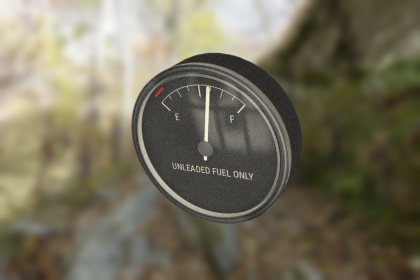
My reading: value=0.625
